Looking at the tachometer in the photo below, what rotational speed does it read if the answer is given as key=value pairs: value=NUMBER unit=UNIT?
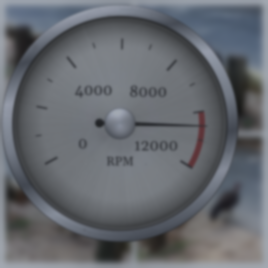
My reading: value=10500 unit=rpm
